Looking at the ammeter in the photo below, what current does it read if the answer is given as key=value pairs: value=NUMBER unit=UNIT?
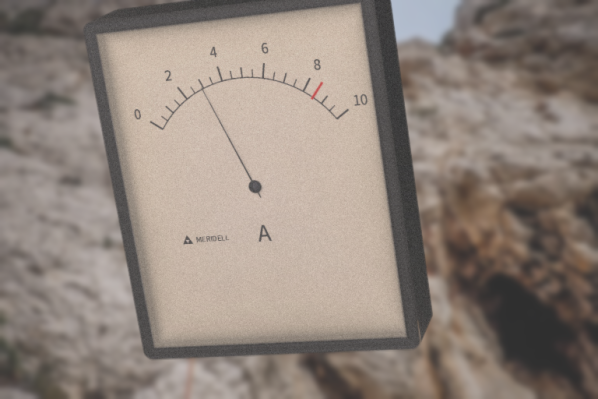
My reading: value=3 unit=A
